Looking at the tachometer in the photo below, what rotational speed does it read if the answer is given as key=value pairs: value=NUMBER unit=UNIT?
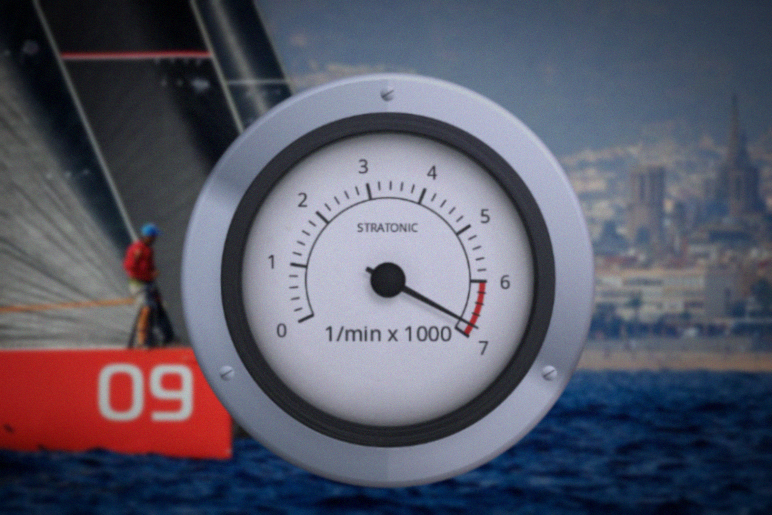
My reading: value=6800 unit=rpm
